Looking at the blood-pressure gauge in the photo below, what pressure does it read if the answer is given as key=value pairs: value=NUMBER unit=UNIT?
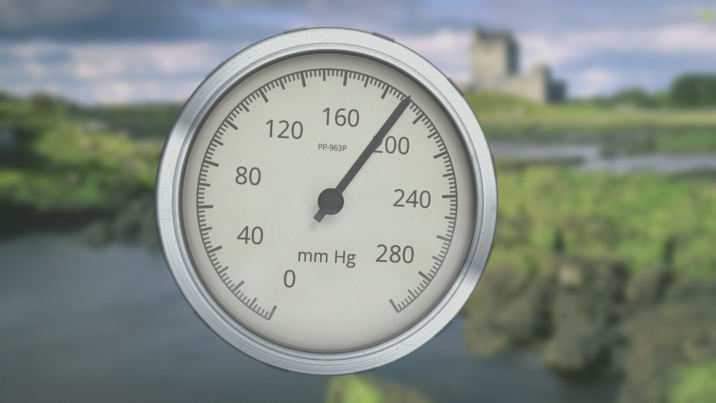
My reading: value=190 unit=mmHg
